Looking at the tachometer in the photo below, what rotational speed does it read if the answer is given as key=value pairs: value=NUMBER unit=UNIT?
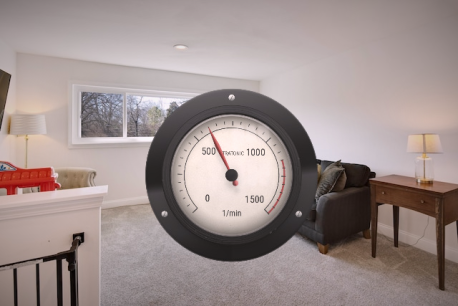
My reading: value=600 unit=rpm
